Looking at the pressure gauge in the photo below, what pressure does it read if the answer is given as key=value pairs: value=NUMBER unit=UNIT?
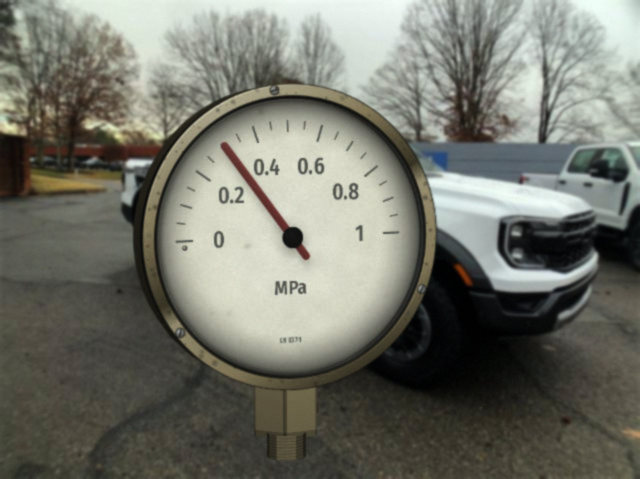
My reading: value=0.3 unit=MPa
